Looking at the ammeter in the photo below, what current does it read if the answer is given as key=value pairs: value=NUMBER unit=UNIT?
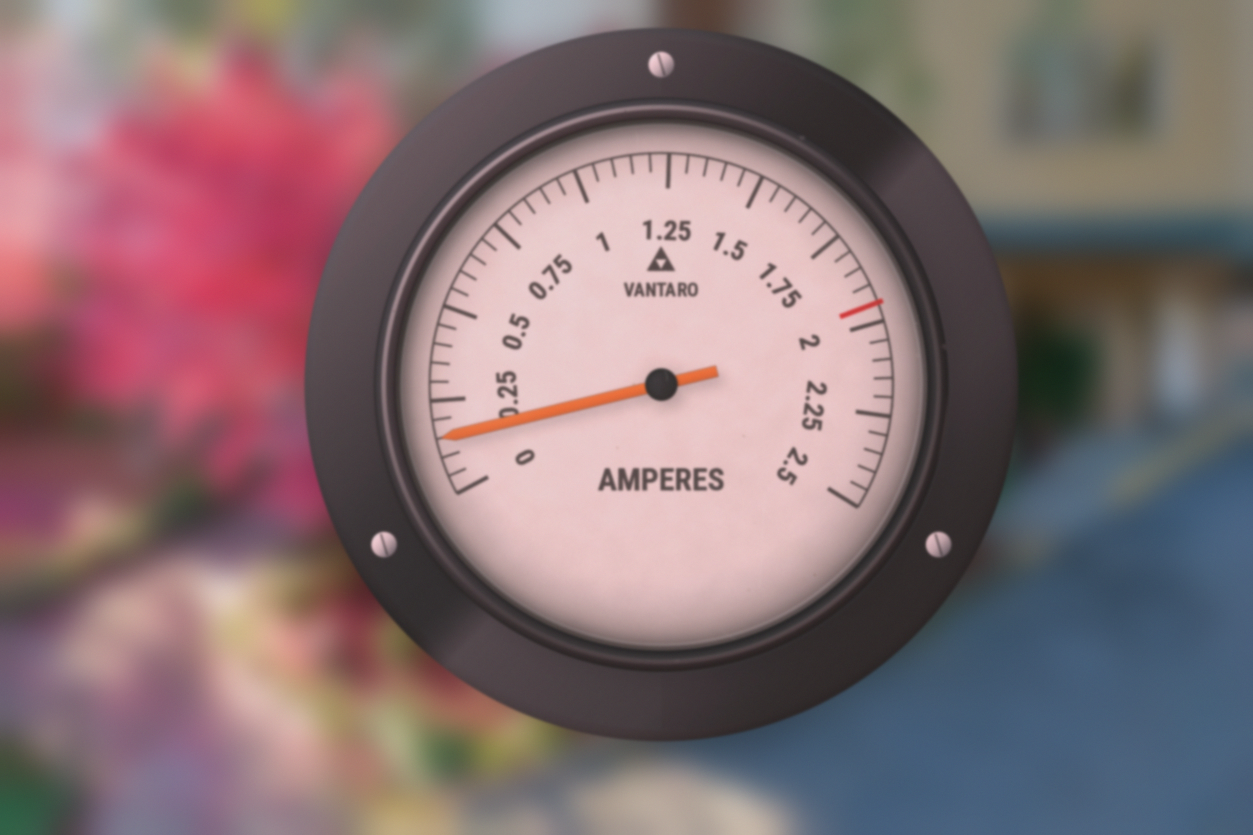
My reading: value=0.15 unit=A
